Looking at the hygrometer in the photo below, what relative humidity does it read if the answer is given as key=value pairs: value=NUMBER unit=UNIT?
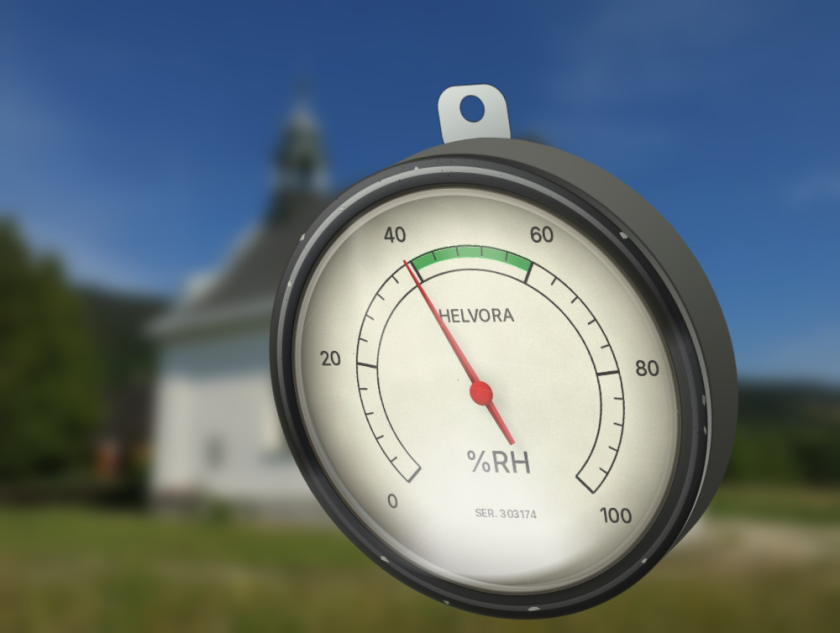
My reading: value=40 unit=%
